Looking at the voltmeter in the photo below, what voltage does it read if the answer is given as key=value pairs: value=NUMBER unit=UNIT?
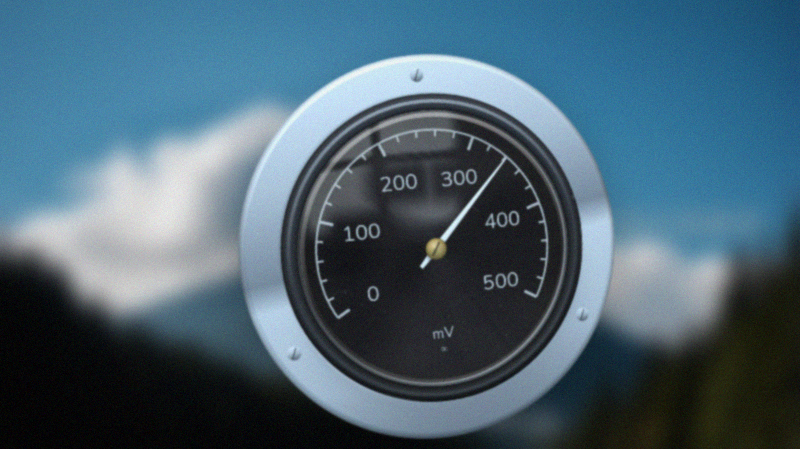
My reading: value=340 unit=mV
